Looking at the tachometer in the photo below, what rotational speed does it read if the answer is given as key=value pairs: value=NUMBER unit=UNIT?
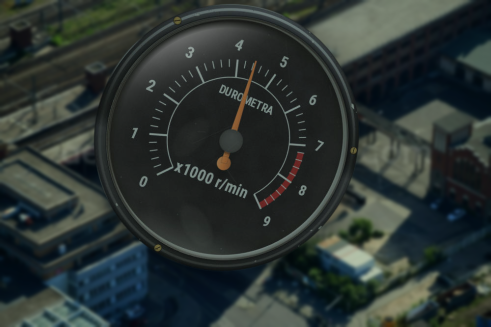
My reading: value=4400 unit=rpm
